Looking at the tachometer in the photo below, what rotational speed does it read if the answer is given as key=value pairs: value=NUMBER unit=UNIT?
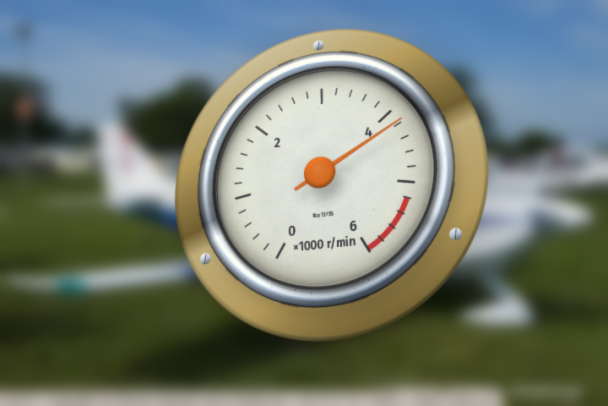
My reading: value=4200 unit=rpm
